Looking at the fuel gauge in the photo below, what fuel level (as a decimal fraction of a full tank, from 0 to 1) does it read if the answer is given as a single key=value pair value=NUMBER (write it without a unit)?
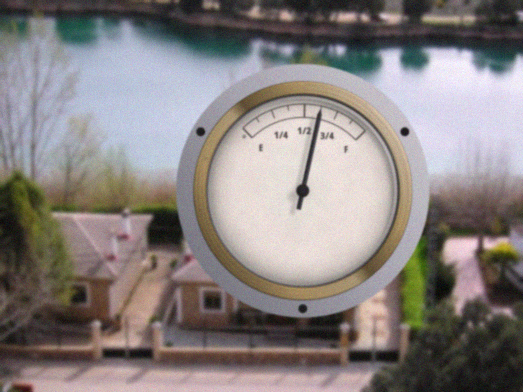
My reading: value=0.625
